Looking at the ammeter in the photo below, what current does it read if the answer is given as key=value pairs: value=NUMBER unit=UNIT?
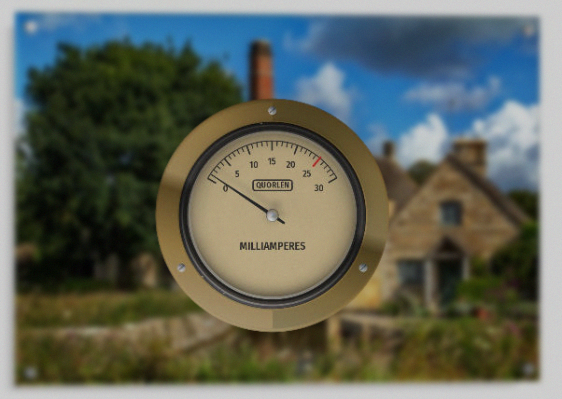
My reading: value=1 unit=mA
